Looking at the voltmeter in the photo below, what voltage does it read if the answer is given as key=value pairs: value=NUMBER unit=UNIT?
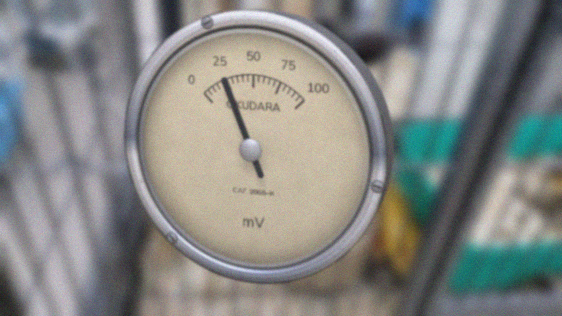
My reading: value=25 unit=mV
